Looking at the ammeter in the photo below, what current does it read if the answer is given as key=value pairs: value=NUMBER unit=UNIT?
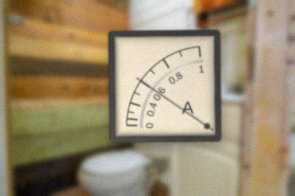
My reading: value=0.6 unit=A
